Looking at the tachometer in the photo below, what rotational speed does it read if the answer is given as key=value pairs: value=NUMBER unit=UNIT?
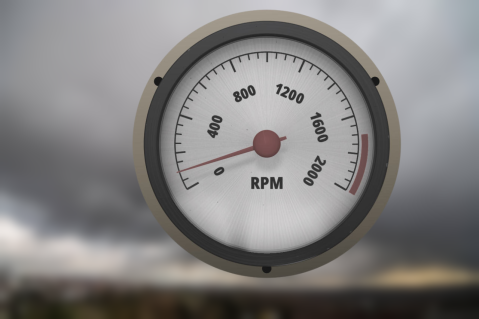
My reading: value=100 unit=rpm
